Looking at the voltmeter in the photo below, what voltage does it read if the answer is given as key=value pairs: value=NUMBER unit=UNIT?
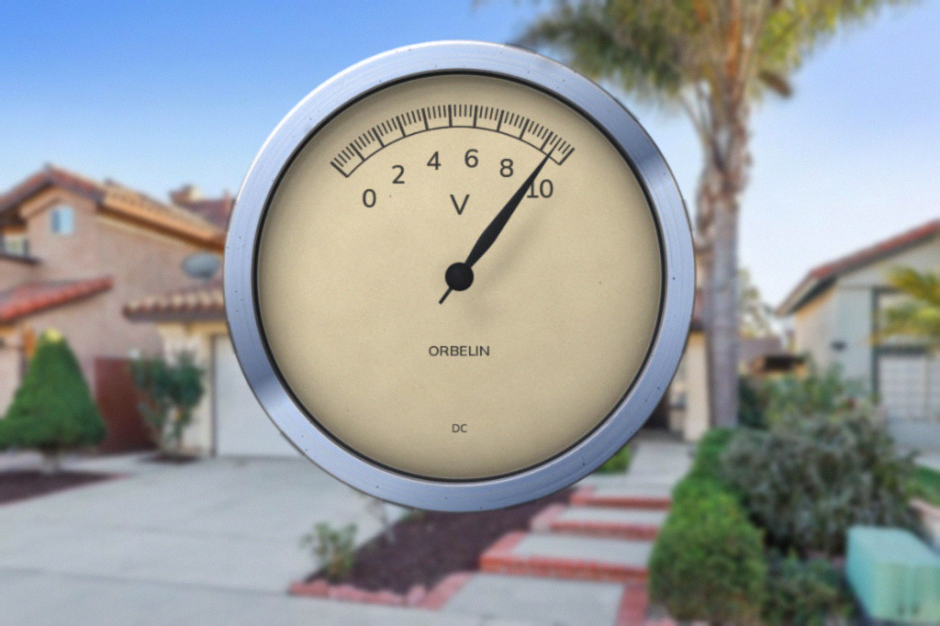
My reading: value=9.4 unit=V
